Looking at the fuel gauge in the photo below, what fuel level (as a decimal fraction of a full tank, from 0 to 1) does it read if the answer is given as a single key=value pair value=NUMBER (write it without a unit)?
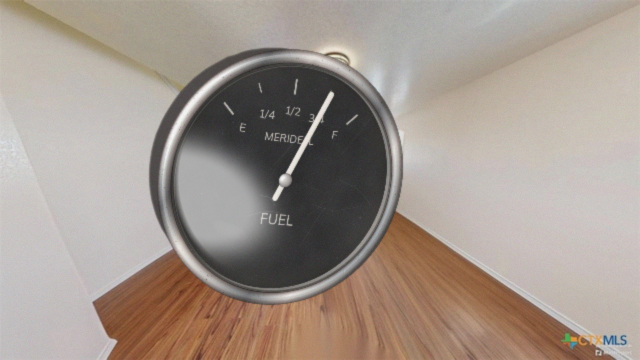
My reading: value=0.75
